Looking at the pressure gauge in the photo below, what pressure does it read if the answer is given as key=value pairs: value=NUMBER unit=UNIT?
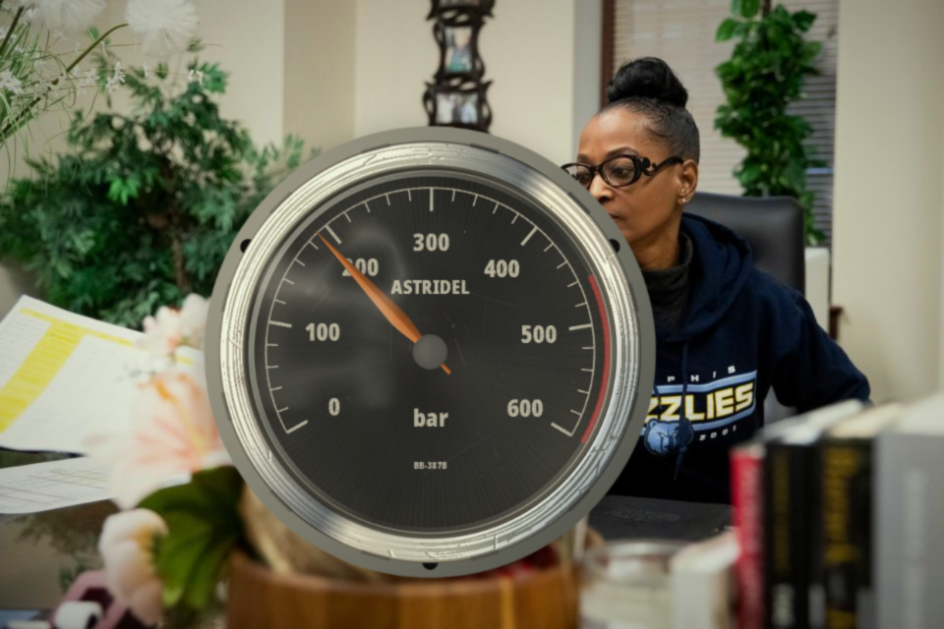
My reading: value=190 unit=bar
